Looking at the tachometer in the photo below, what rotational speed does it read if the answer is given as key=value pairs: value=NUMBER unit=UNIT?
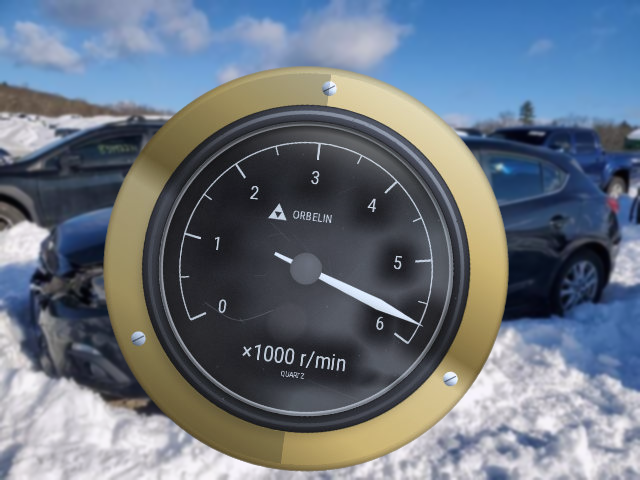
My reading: value=5750 unit=rpm
